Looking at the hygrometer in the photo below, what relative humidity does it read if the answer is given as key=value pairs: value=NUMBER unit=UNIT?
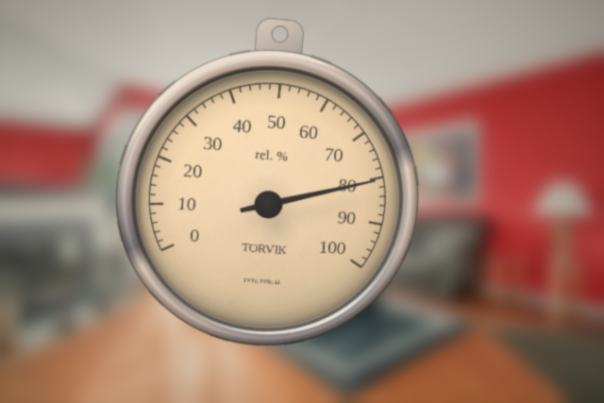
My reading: value=80 unit=%
